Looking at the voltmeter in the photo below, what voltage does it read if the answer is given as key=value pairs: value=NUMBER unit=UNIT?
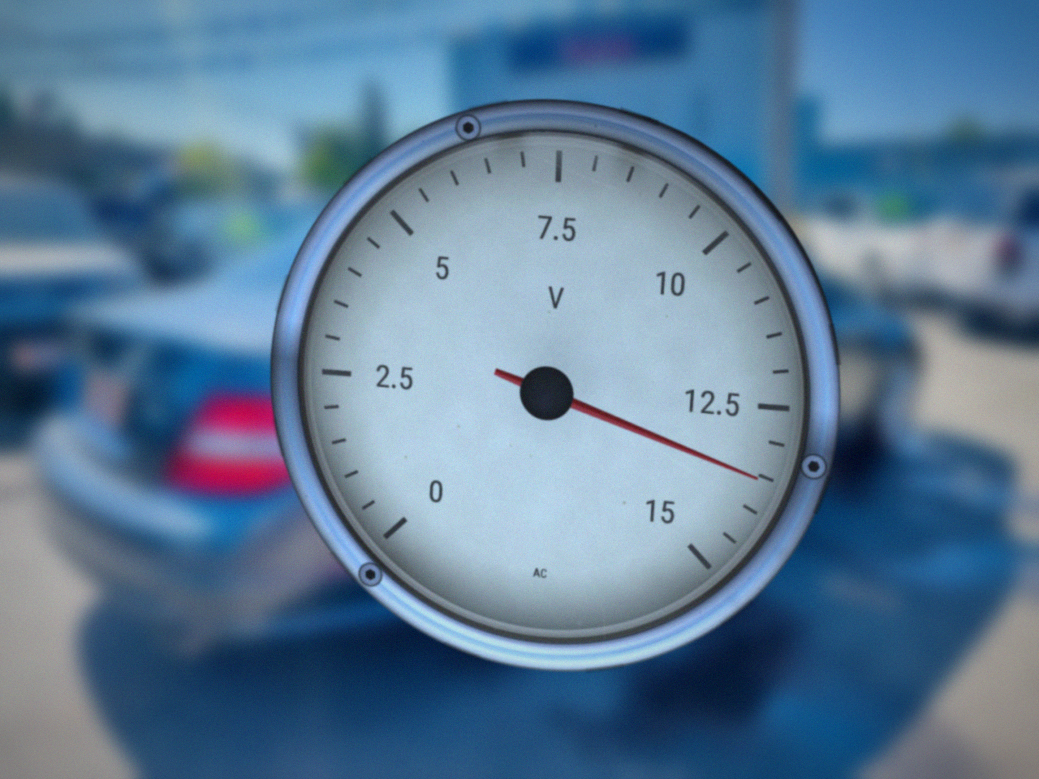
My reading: value=13.5 unit=V
